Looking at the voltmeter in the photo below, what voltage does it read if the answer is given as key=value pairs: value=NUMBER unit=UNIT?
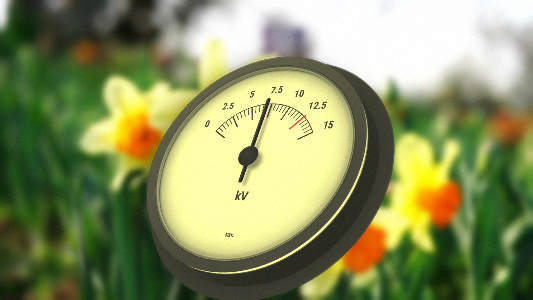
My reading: value=7.5 unit=kV
